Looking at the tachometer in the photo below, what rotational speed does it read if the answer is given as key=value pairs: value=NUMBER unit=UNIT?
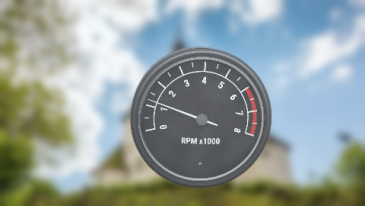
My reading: value=1250 unit=rpm
